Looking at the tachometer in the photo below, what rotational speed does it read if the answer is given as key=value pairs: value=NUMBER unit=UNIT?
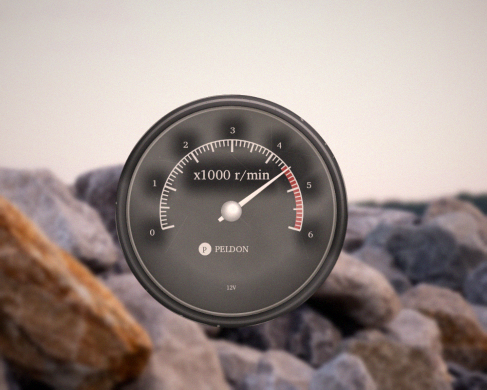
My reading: value=4500 unit=rpm
